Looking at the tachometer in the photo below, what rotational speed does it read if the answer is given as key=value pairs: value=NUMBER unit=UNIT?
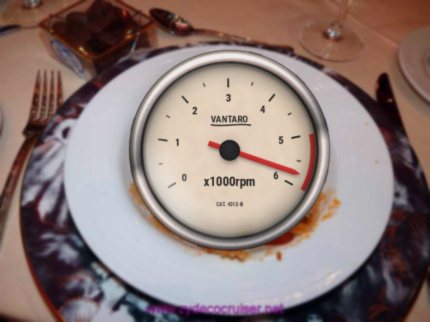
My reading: value=5750 unit=rpm
